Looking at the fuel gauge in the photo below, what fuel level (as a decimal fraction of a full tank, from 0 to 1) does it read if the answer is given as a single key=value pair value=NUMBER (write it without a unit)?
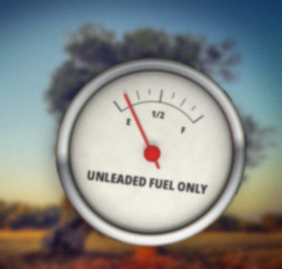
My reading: value=0.125
